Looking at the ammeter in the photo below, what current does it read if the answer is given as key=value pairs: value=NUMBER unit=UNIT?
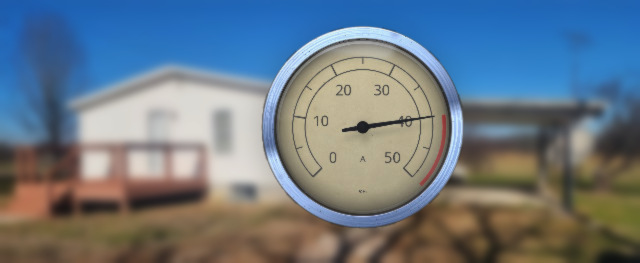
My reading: value=40 unit=A
